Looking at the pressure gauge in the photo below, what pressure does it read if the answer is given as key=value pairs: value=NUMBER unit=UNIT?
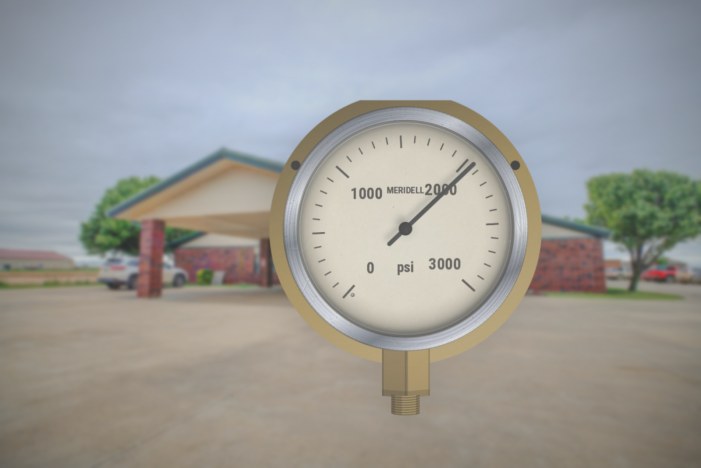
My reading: value=2050 unit=psi
